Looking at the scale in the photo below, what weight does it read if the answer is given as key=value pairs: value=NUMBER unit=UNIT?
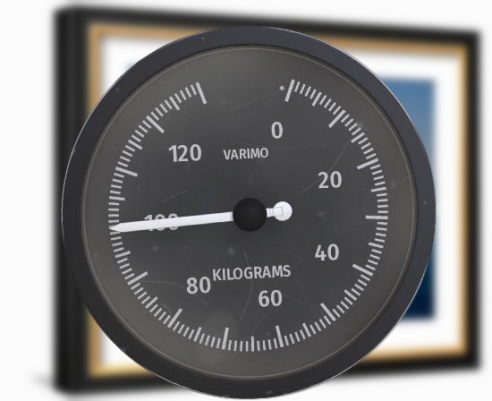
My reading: value=100 unit=kg
